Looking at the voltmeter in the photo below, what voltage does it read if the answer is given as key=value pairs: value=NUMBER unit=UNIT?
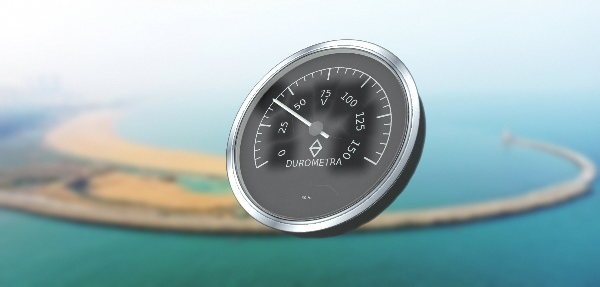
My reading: value=40 unit=V
